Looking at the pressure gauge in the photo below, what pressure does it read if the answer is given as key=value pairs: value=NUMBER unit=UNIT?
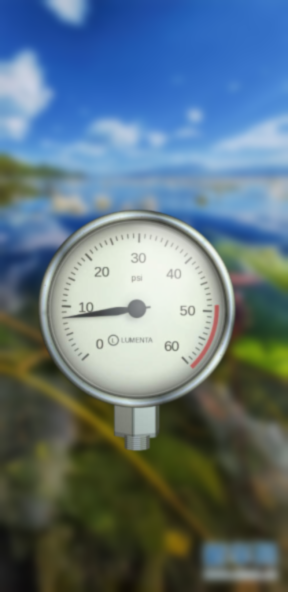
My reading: value=8 unit=psi
